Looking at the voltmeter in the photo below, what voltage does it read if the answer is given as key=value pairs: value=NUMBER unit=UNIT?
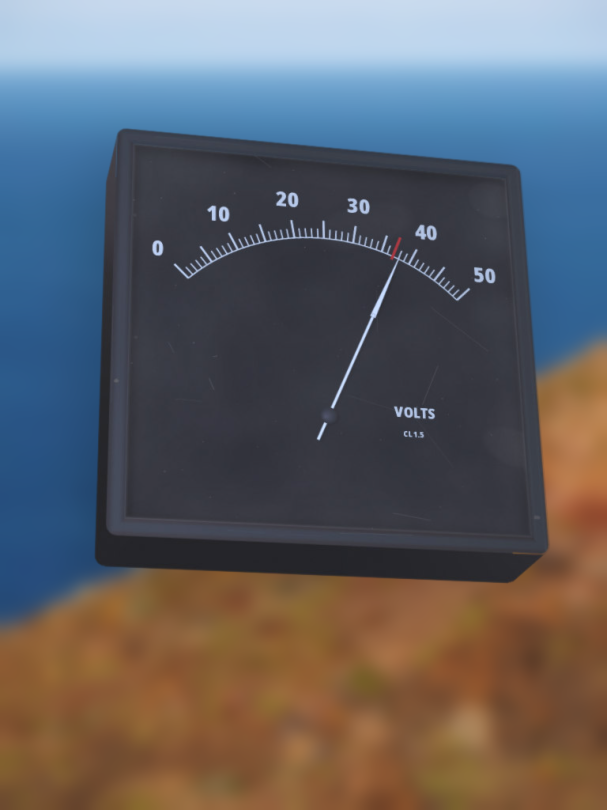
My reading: value=38 unit=V
